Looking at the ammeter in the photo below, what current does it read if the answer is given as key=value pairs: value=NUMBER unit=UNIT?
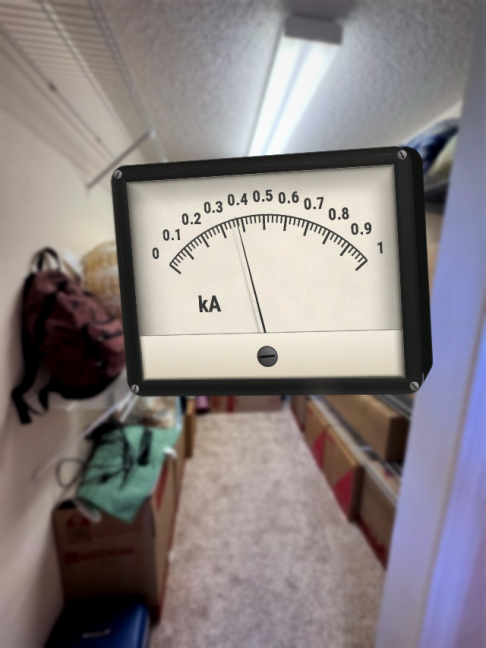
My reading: value=0.38 unit=kA
